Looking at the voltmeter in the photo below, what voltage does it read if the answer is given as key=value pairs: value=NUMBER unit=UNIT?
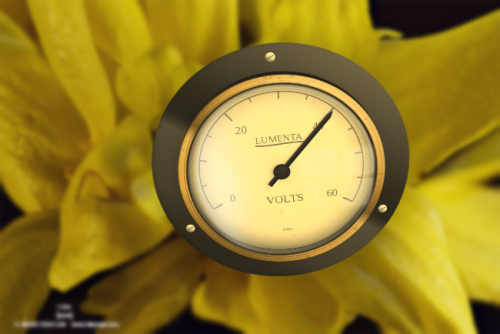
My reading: value=40 unit=V
